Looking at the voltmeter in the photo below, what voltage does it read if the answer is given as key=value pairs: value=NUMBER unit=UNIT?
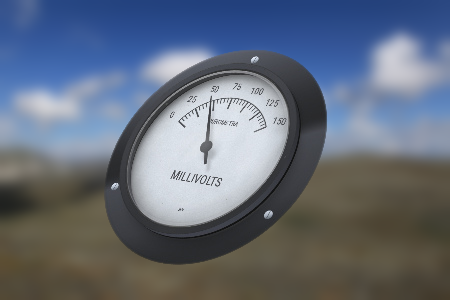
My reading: value=50 unit=mV
